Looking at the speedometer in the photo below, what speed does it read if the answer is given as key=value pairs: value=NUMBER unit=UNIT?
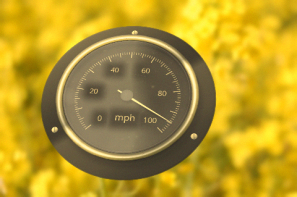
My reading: value=95 unit=mph
